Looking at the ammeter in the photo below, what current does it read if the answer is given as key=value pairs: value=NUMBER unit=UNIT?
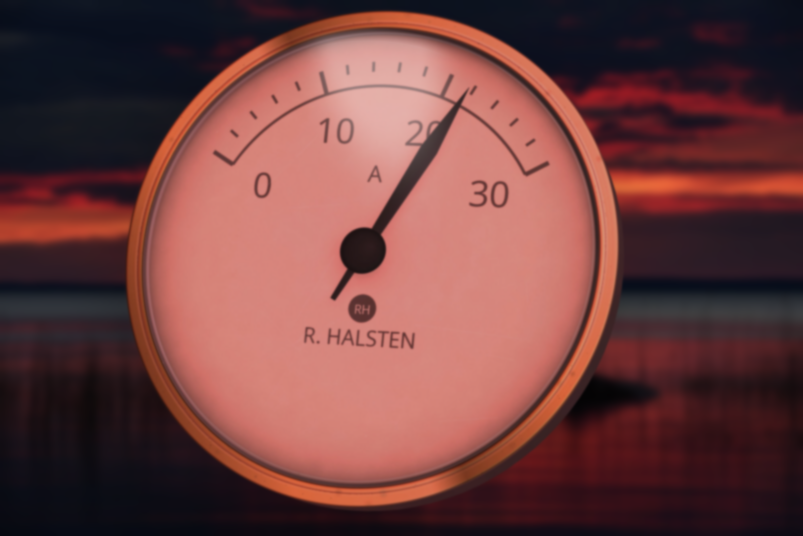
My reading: value=22 unit=A
